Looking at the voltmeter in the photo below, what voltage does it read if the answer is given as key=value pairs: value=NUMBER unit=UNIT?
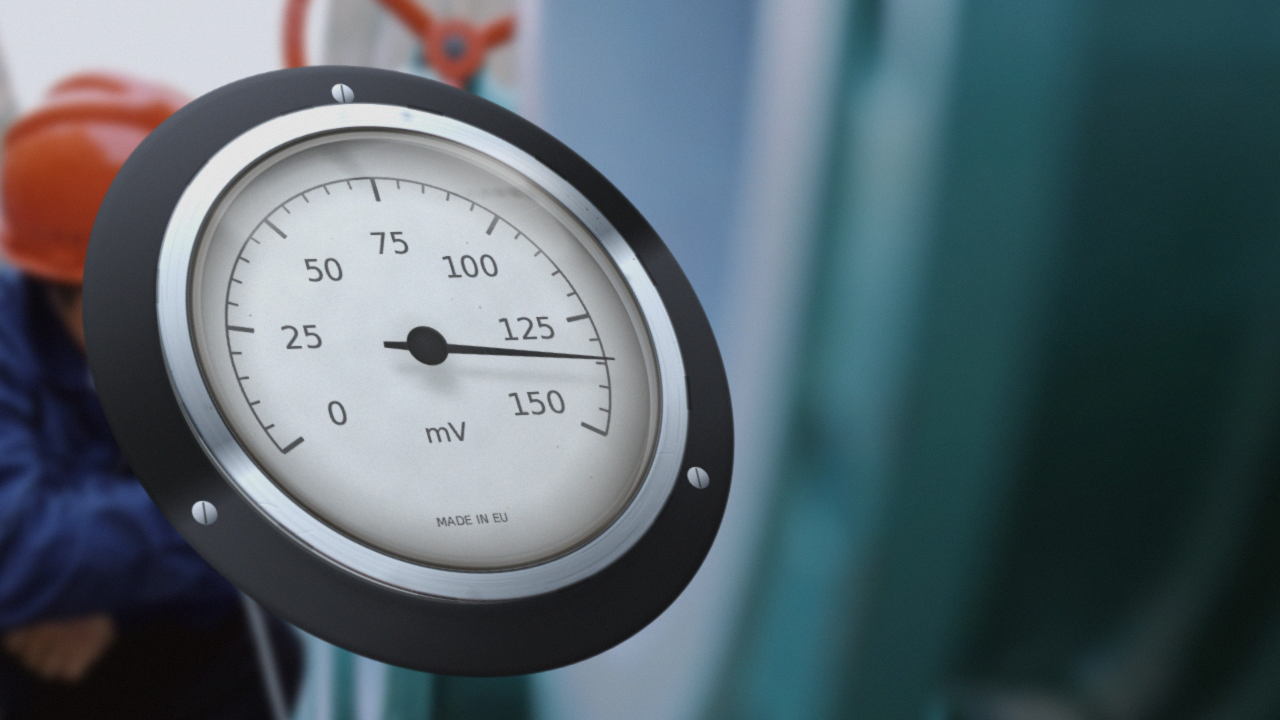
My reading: value=135 unit=mV
